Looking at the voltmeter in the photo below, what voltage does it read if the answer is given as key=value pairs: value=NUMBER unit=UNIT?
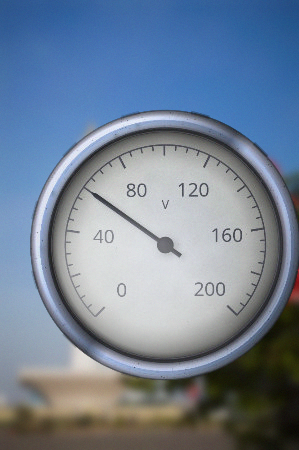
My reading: value=60 unit=V
